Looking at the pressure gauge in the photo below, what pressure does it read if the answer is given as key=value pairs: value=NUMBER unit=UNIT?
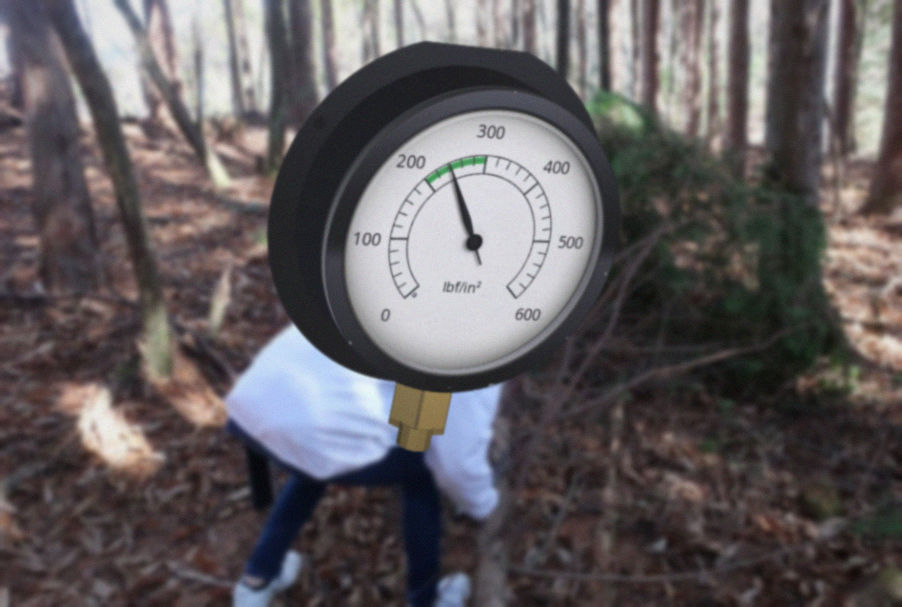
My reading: value=240 unit=psi
